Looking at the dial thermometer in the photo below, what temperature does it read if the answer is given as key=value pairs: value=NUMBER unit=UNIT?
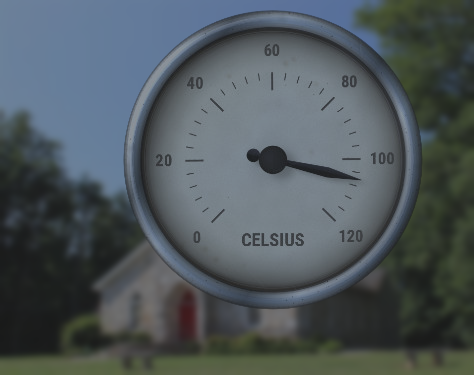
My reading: value=106 unit=°C
